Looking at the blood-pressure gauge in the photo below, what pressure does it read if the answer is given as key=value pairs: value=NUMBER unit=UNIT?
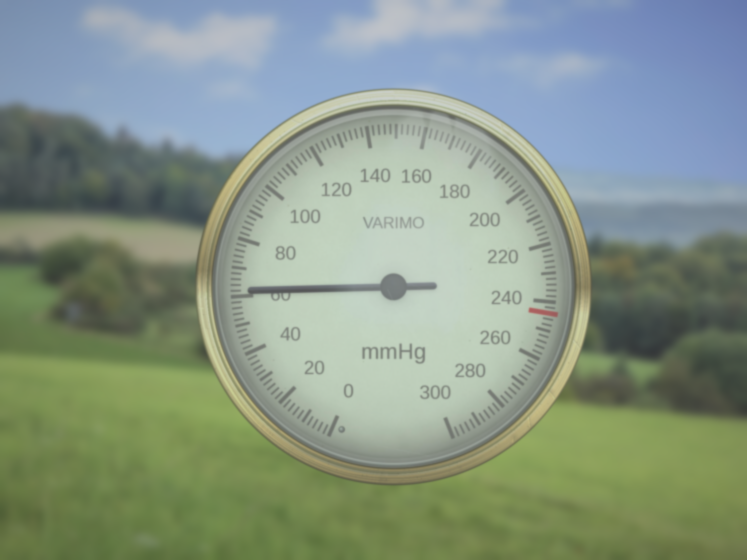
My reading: value=62 unit=mmHg
